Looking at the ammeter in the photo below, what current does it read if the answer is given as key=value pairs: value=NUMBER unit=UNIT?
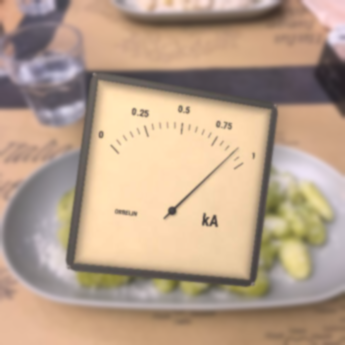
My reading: value=0.9 unit=kA
